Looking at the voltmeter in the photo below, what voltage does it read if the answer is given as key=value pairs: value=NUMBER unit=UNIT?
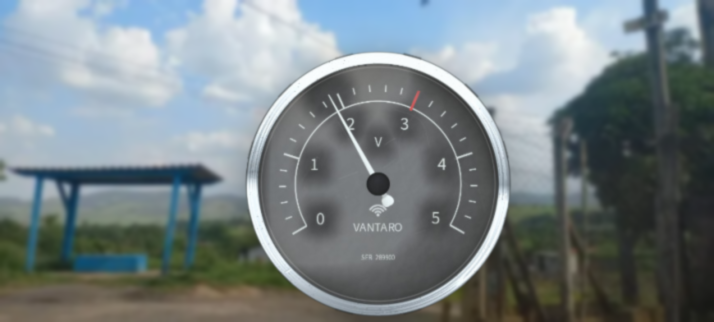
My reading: value=1.9 unit=V
